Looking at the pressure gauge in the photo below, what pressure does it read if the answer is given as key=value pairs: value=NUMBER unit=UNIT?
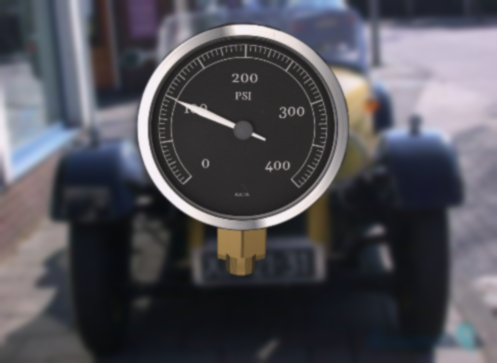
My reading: value=100 unit=psi
